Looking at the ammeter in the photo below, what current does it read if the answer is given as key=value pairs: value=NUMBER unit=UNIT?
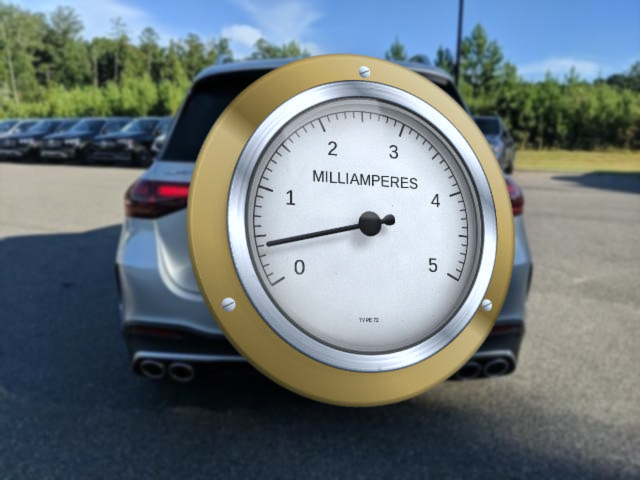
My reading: value=0.4 unit=mA
